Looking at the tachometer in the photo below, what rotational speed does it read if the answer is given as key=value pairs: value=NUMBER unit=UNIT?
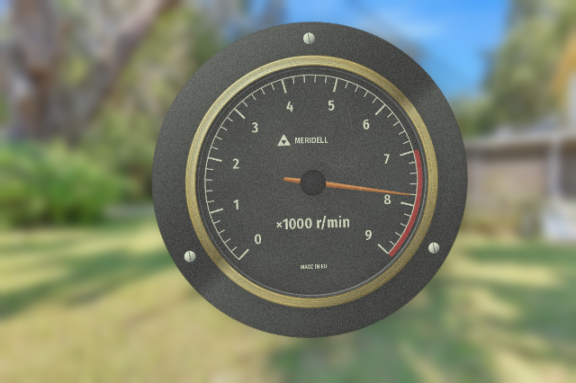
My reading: value=7800 unit=rpm
